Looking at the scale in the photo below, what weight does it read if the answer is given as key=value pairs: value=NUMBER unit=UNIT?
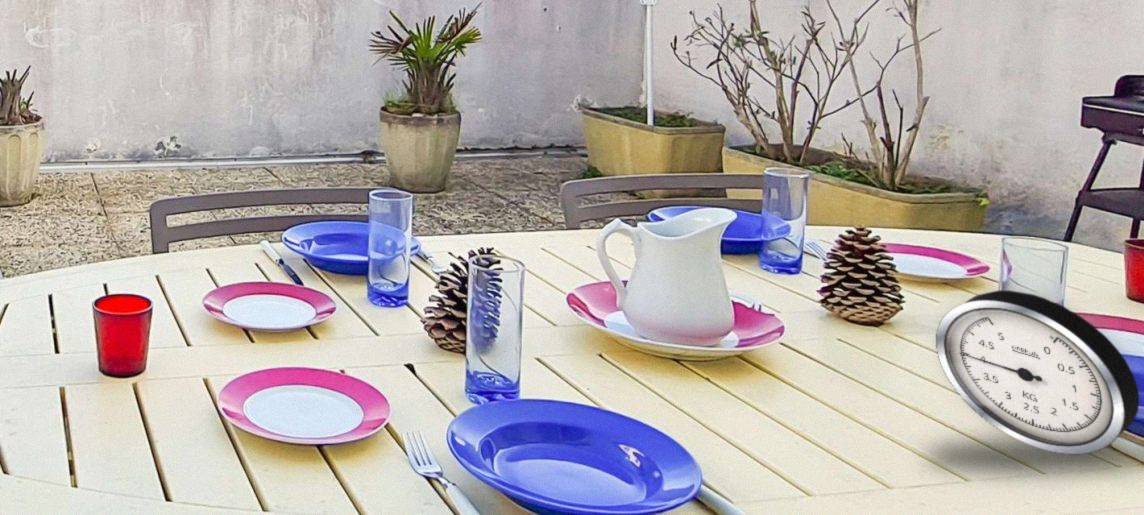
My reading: value=4 unit=kg
